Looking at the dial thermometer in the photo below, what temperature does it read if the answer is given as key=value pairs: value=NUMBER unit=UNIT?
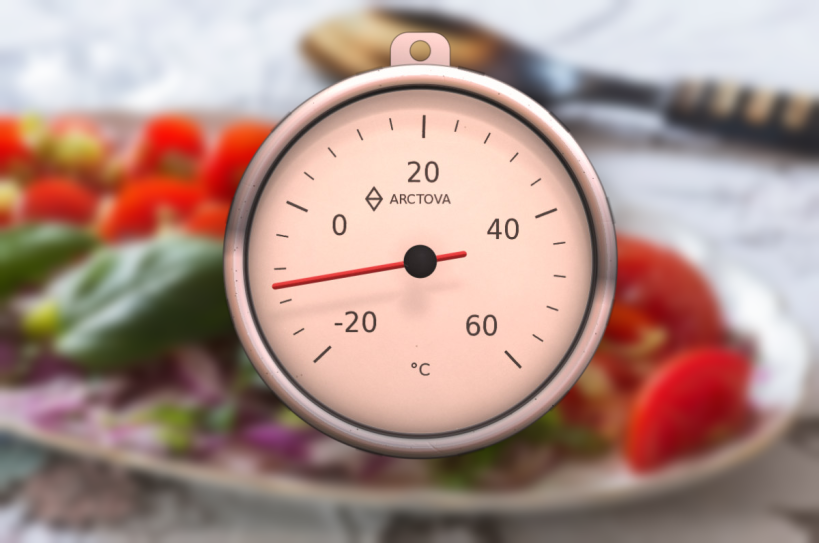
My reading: value=-10 unit=°C
